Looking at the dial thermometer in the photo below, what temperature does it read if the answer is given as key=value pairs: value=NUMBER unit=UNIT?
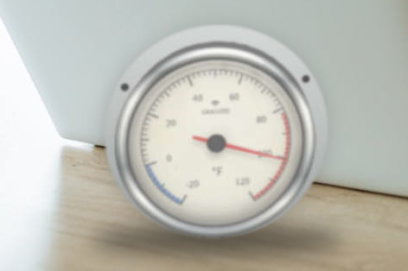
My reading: value=100 unit=°F
